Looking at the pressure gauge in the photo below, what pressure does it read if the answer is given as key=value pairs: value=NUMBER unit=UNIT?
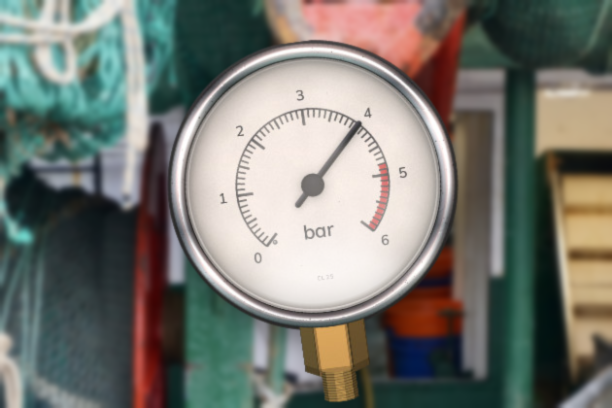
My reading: value=4 unit=bar
